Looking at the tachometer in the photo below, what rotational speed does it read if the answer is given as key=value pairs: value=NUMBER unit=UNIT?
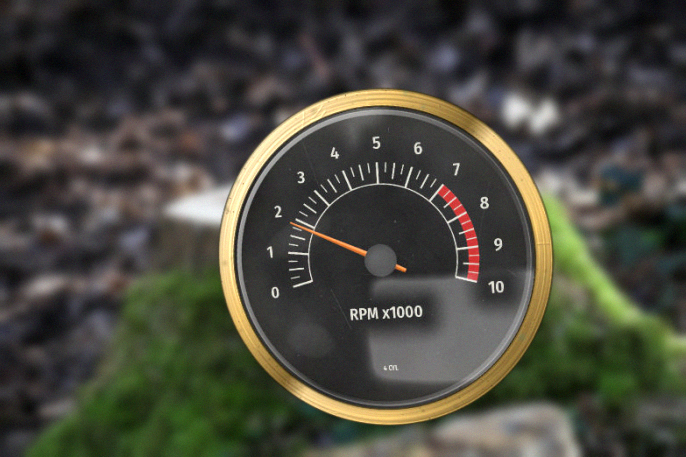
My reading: value=1875 unit=rpm
